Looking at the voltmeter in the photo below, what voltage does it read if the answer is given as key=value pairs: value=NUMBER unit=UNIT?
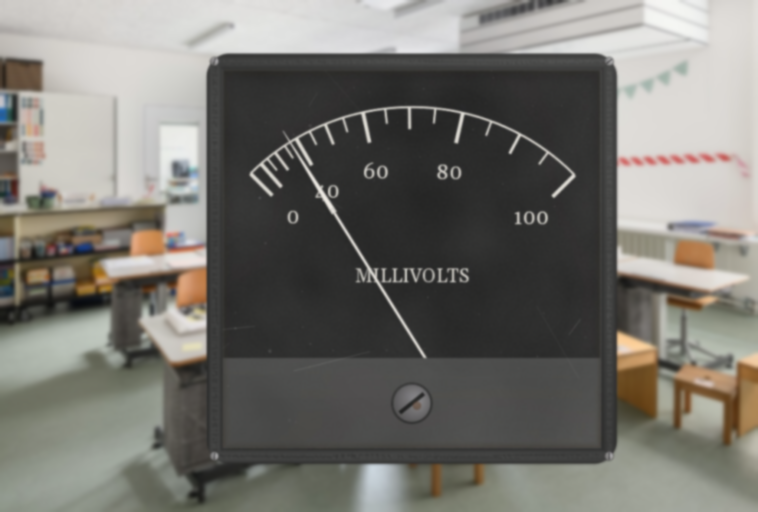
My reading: value=37.5 unit=mV
